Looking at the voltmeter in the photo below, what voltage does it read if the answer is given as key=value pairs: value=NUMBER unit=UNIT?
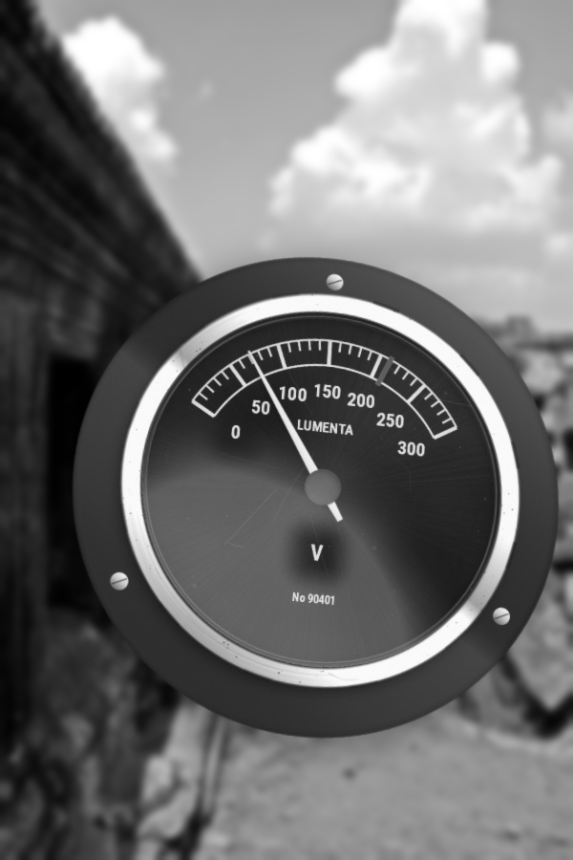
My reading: value=70 unit=V
